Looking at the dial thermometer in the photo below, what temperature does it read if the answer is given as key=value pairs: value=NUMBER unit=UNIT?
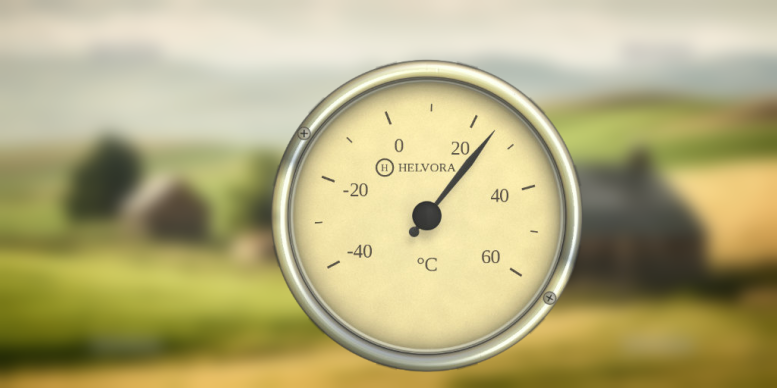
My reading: value=25 unit=°C
